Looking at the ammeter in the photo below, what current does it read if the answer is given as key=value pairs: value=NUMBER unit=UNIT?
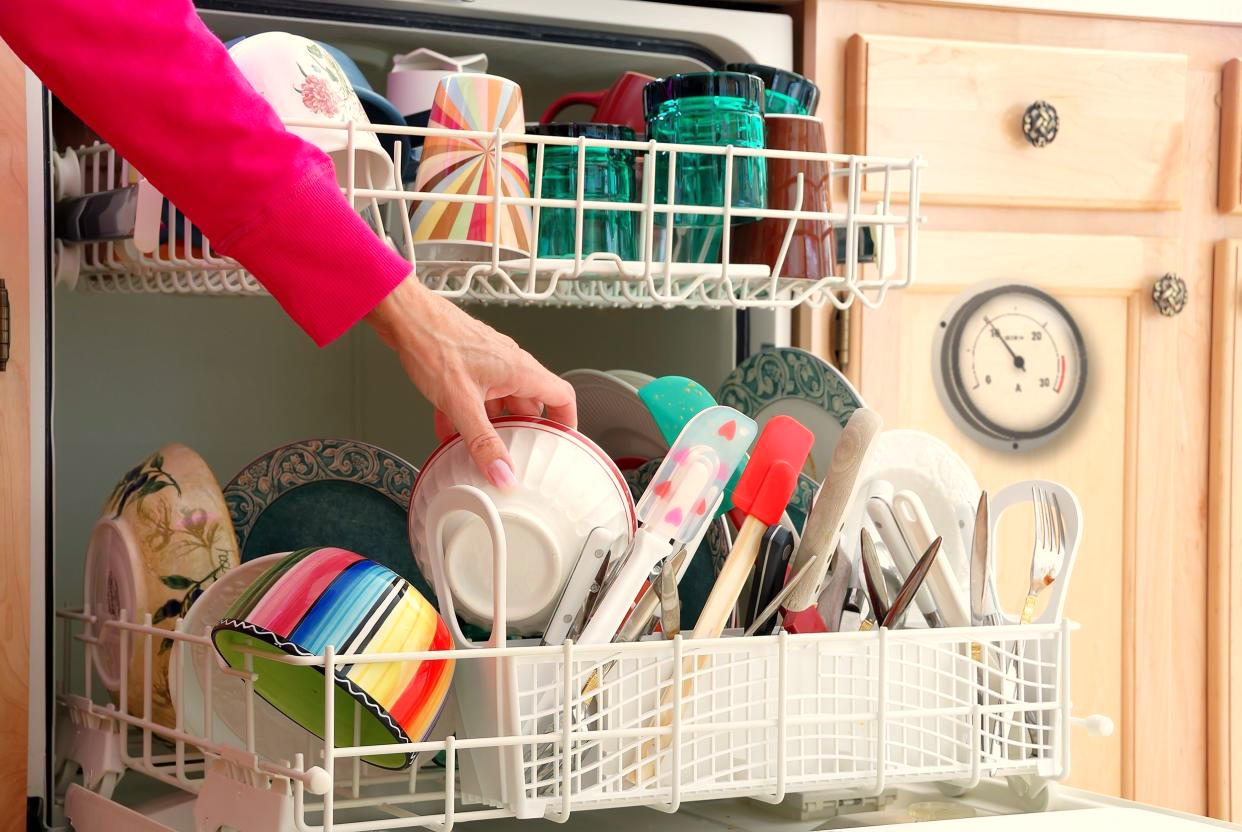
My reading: value=10 unit=A
